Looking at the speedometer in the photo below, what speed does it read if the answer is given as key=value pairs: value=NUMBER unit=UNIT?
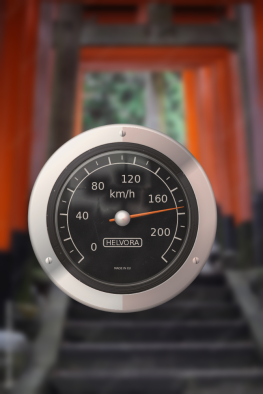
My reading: value=175 unit=km/h
